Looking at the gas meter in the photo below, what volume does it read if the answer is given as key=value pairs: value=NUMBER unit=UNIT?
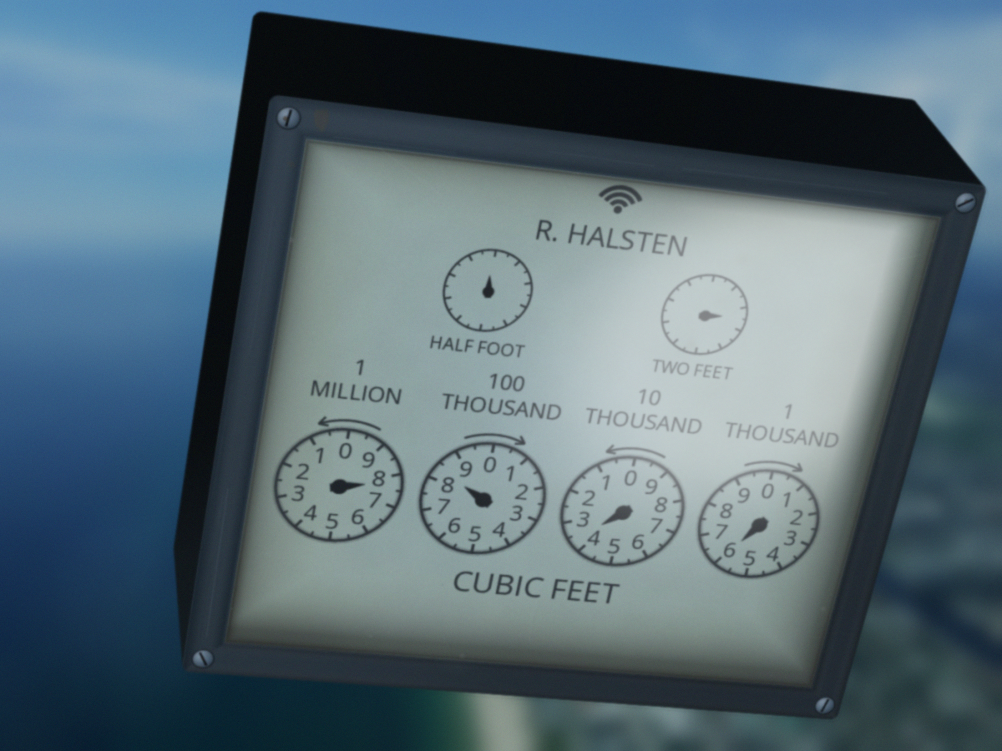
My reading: value=783600 unit=ft³
